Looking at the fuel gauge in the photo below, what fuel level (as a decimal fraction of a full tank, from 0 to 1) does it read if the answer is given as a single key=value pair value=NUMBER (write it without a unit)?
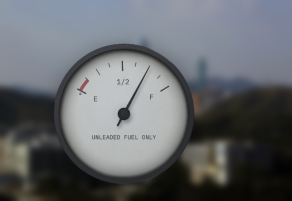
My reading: value=0.75
